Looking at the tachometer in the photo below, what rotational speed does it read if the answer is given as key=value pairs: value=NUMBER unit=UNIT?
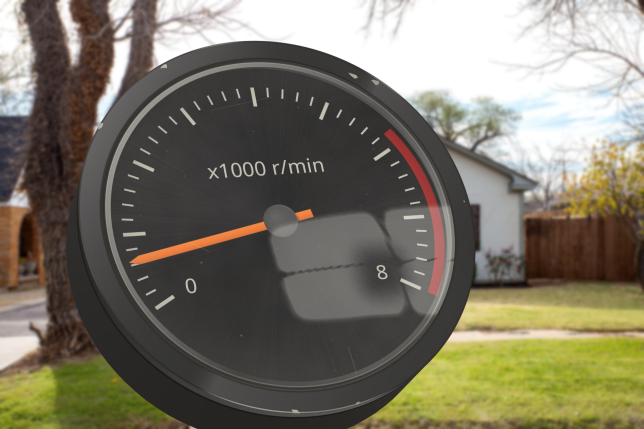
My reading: value=600 unit=rpm
